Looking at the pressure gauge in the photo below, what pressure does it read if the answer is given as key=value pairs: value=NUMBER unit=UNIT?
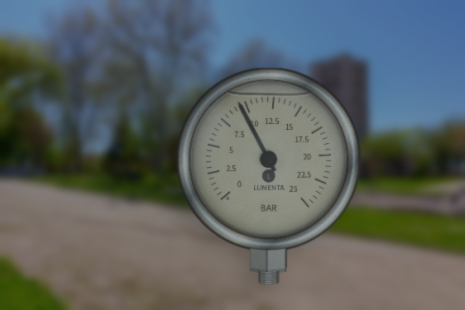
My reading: value=9.5 unit=bar
